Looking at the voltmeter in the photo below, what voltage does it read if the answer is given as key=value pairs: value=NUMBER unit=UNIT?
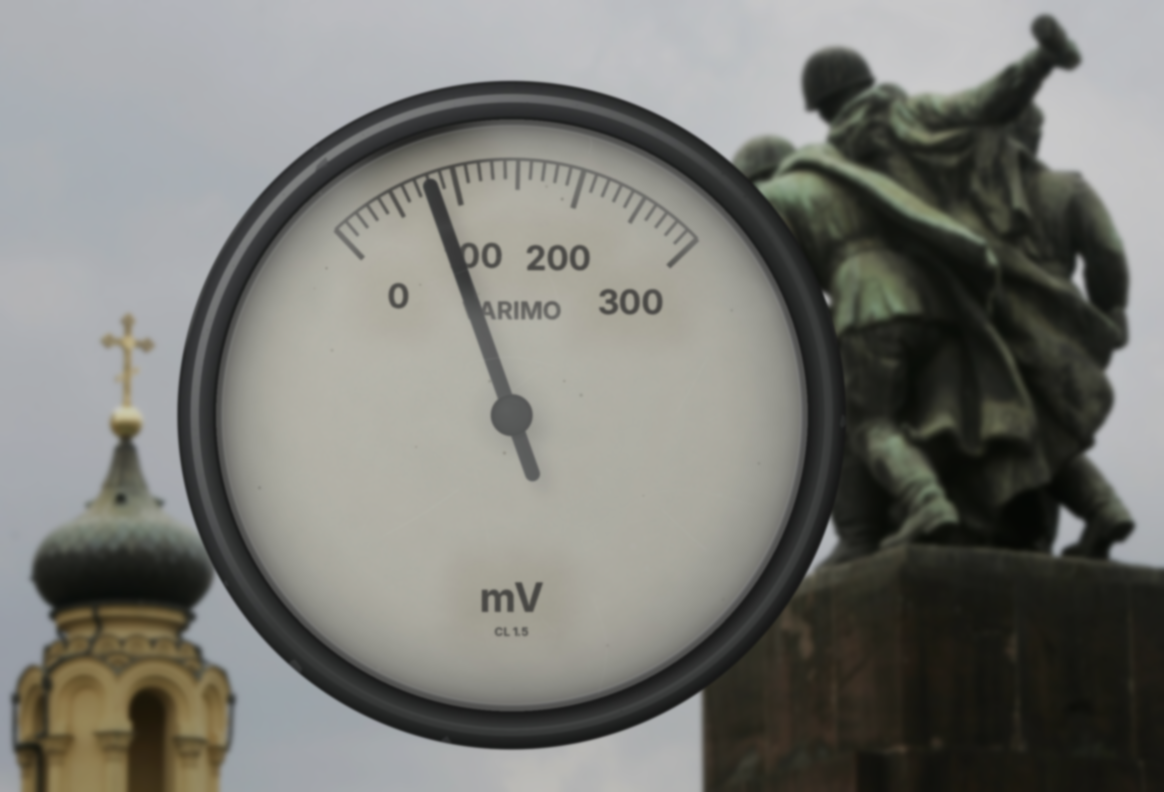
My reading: value=80 unit=mV
